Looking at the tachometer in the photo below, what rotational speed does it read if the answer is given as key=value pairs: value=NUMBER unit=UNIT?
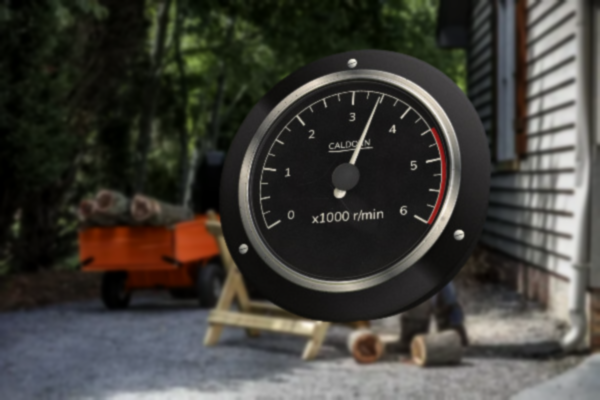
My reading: value=3500 unit=rpm
